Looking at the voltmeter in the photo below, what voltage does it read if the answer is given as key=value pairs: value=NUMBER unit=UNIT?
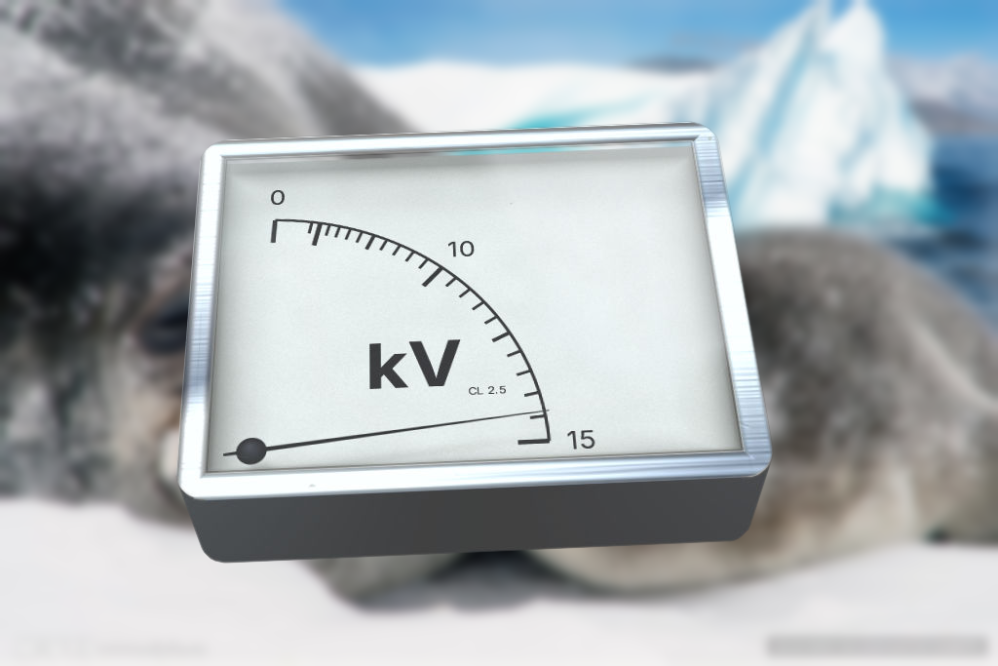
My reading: value=14.5 unit=kV
